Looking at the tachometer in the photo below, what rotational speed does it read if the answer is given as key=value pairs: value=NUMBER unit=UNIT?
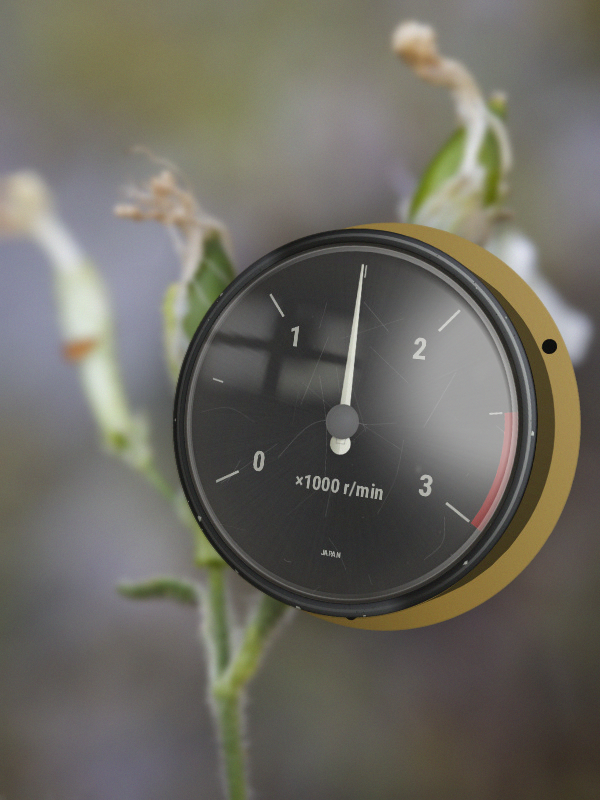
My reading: value=1500 unit=rpm
